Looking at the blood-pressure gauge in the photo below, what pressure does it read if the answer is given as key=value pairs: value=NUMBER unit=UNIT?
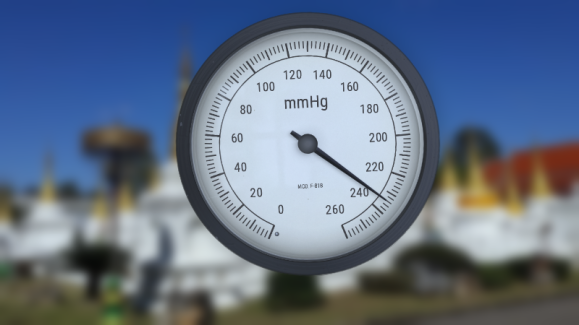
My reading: value=234 unit=mmHg
